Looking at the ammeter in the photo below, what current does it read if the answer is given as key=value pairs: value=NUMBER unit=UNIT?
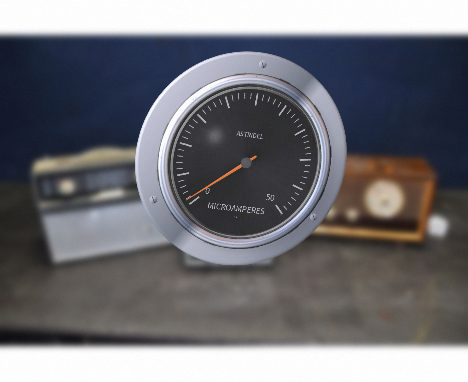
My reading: value=1 unit=µA
